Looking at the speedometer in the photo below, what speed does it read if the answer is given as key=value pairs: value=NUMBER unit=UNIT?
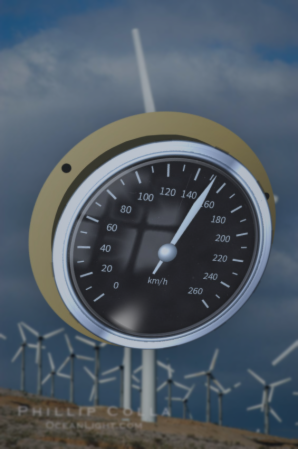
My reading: value=150 unit=km/h
